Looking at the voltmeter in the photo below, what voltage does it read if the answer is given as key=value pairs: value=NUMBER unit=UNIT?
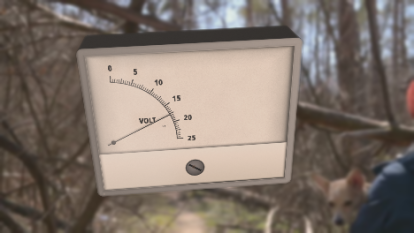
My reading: value=17.5 unit=V
